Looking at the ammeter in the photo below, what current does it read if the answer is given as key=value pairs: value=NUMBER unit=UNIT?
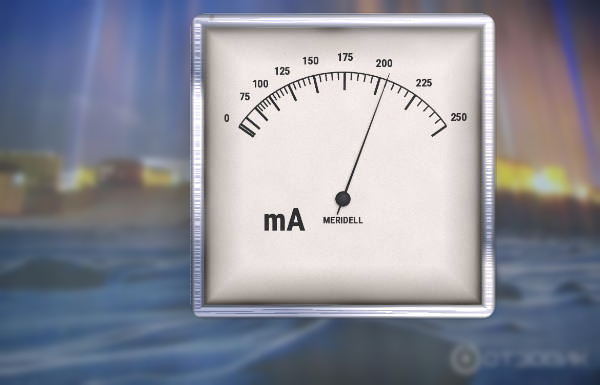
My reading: value=205 unit=mA
